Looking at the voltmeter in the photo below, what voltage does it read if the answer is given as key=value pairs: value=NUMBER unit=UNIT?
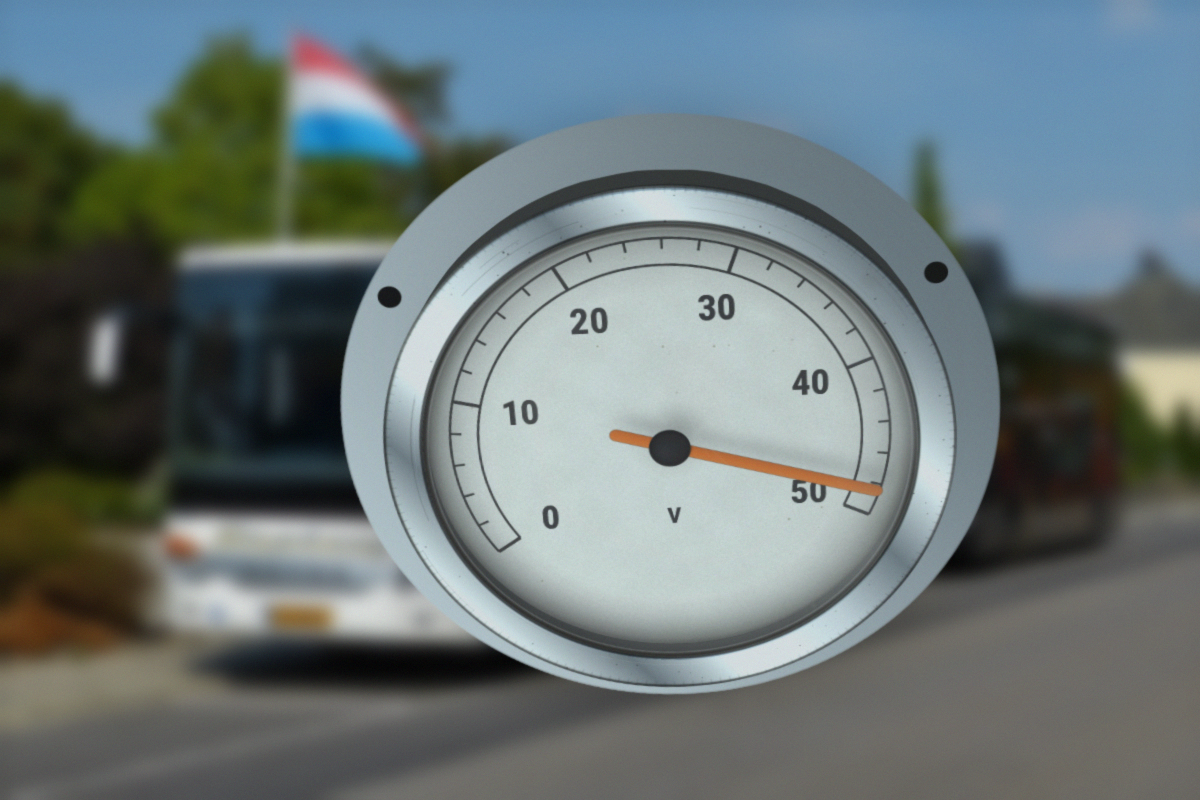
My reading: value=48 unit=V
